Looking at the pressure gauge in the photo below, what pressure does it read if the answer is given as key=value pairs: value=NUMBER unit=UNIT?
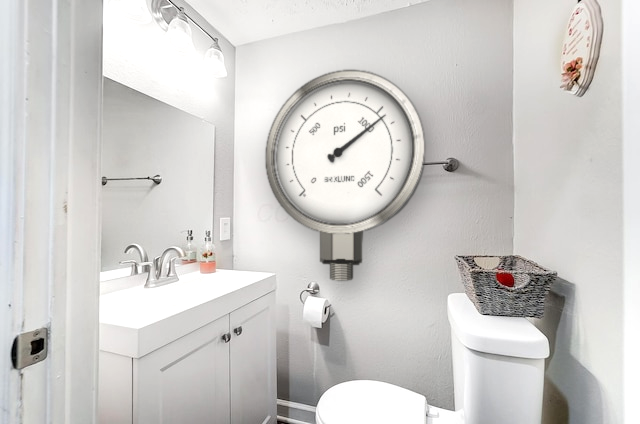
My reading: value=1050 unit=psi
